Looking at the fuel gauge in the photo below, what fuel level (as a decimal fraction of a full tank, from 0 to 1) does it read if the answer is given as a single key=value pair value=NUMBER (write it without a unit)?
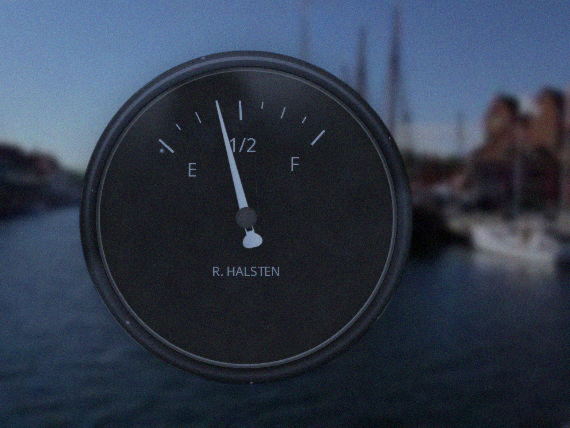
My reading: value=0.375
